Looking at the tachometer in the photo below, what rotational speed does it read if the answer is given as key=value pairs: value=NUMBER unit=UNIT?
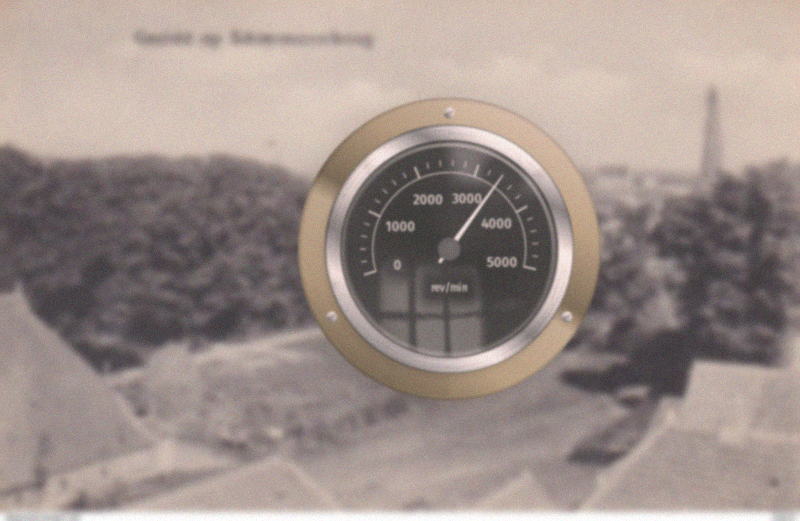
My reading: value=3400 unit=rpm
